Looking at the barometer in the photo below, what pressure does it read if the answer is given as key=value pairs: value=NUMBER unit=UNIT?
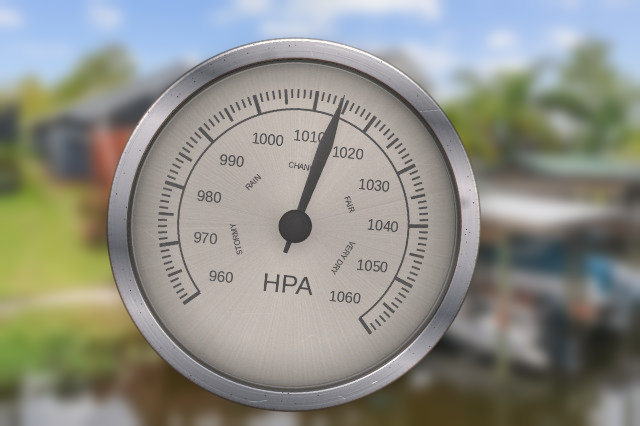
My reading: value=1014 unit=hPa
